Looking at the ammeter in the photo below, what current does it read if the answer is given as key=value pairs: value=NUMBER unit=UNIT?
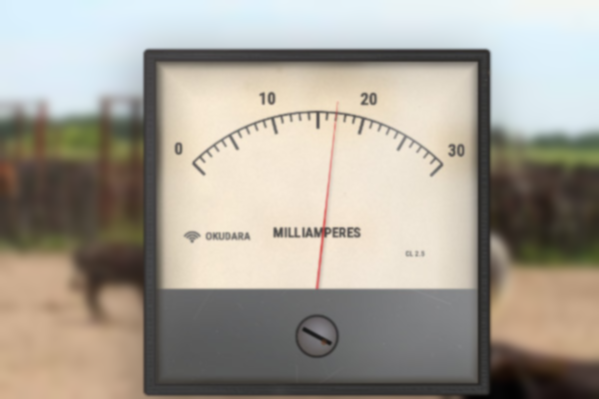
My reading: value=17 unit=mA
